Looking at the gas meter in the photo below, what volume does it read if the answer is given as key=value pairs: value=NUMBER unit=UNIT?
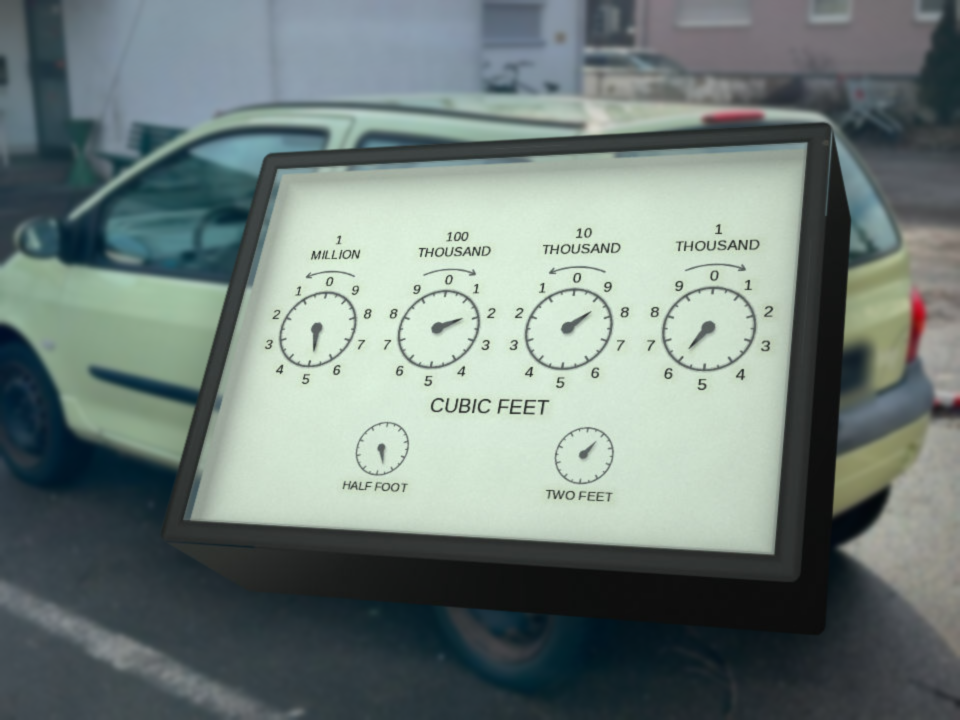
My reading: value=518600 unit=ft³
